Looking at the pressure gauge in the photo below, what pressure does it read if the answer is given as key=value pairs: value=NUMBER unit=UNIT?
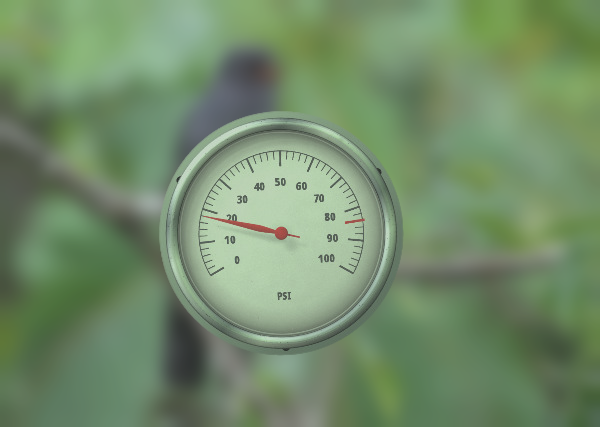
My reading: value=18 unit=psi
